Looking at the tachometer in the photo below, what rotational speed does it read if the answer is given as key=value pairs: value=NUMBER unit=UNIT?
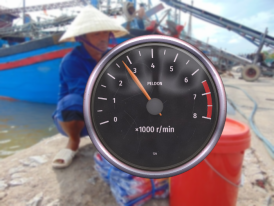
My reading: value=2750 unit=rpm
